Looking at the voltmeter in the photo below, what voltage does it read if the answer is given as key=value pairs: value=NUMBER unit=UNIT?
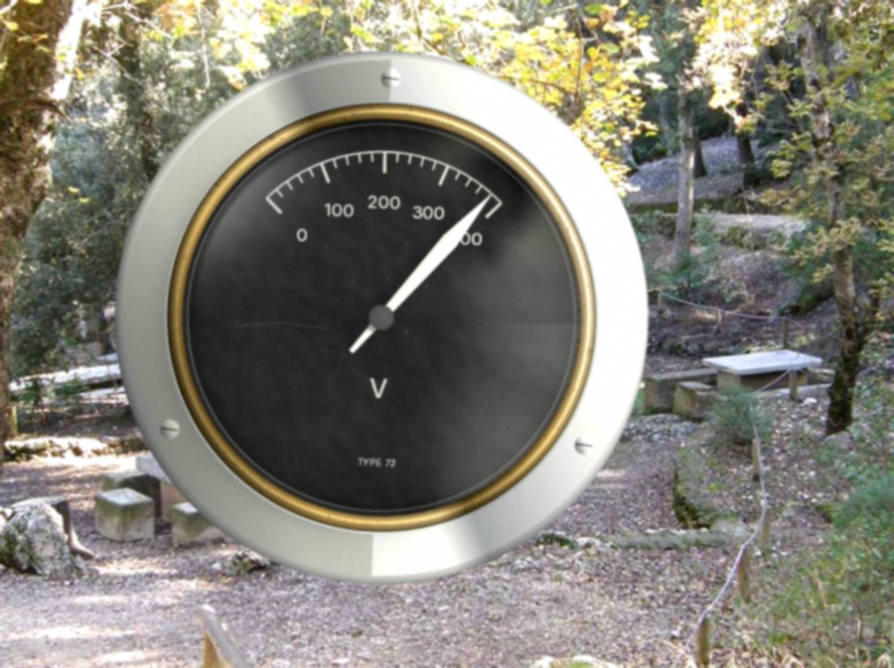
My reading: value=380 unit=V
